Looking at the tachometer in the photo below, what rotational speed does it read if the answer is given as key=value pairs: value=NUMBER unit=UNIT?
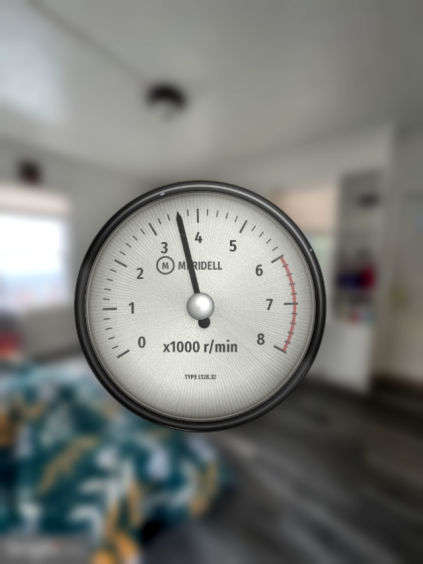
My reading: value=3600 unit=rpm
